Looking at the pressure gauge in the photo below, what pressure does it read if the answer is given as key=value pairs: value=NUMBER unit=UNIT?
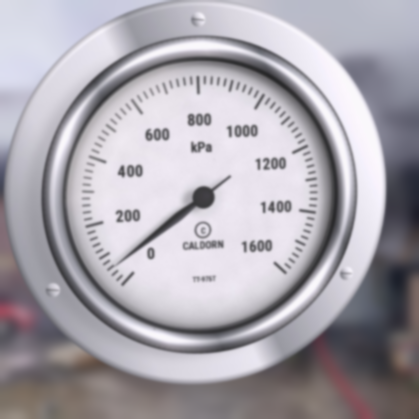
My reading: value=60 unit=kPa
